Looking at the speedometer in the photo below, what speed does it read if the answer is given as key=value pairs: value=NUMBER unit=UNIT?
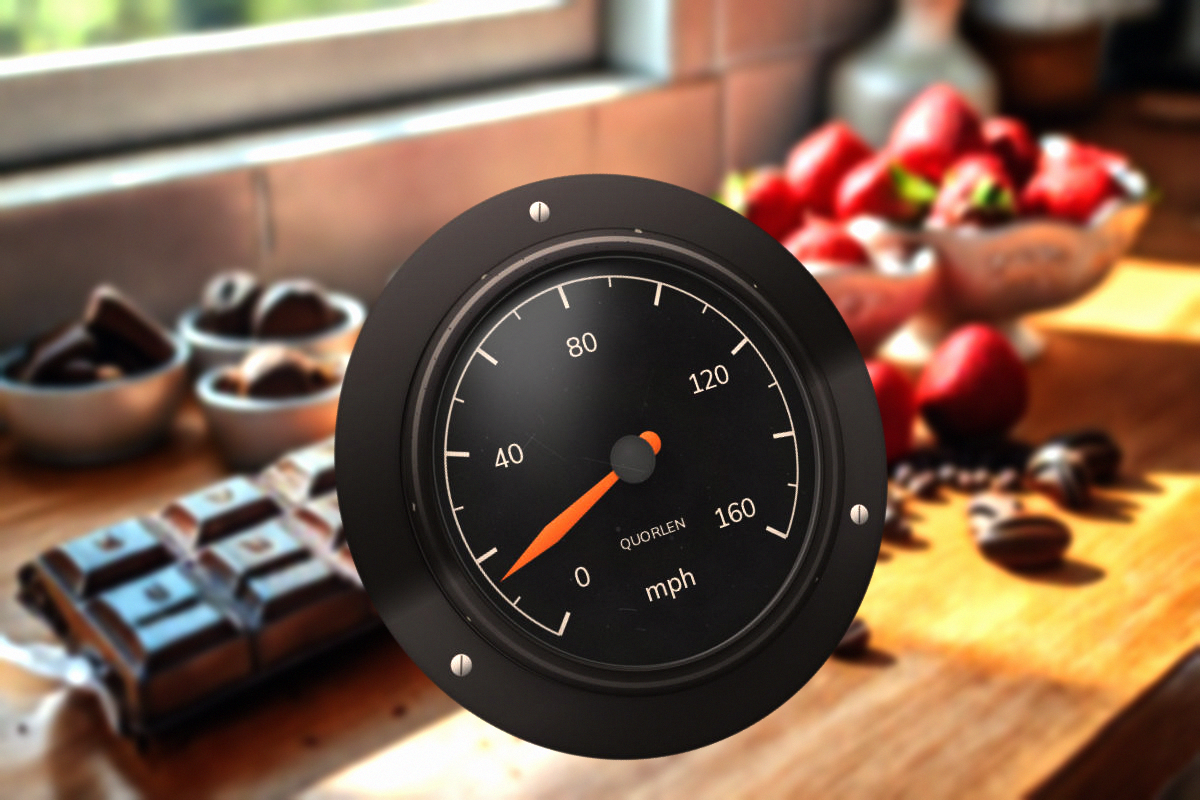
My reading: value=15 unit=mph
